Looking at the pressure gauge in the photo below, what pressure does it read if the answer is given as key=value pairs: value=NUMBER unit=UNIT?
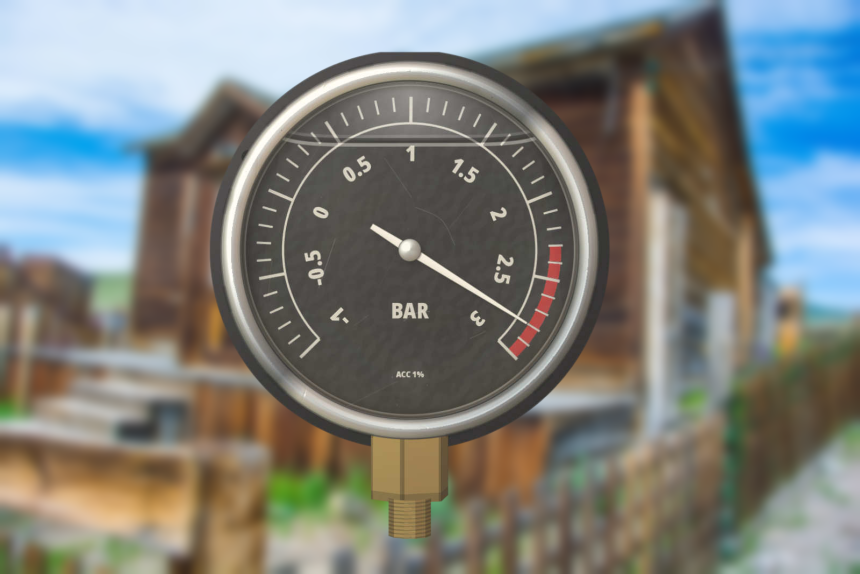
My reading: value=2.8 unit=bar
